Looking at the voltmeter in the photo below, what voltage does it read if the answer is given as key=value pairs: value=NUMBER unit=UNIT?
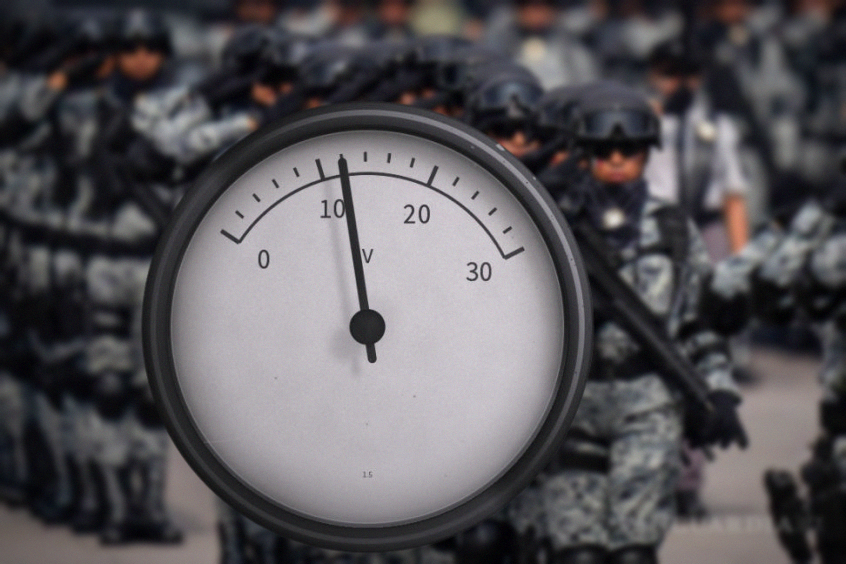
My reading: value=12 unit=V
